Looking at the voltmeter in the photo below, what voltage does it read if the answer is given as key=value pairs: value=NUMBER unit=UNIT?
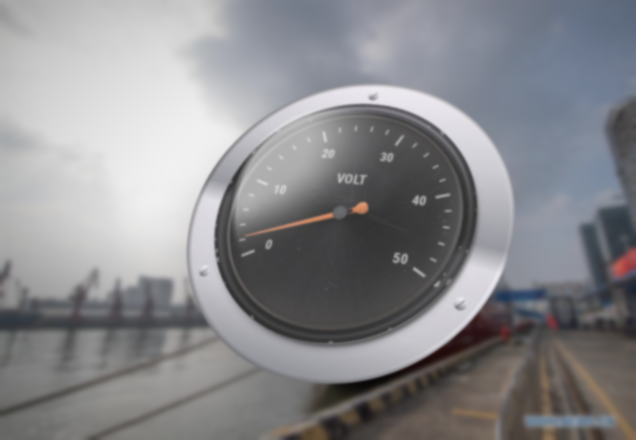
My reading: value=2 unit=V
